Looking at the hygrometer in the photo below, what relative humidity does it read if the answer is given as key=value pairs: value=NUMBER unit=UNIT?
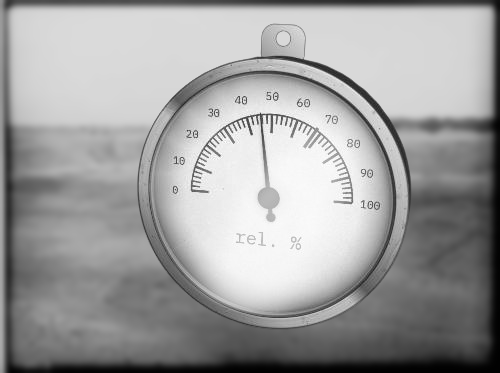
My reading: value=46 unit=%
